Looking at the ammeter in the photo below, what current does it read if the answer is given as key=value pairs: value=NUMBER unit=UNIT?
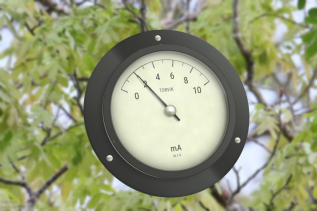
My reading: value=2 unit=mA
